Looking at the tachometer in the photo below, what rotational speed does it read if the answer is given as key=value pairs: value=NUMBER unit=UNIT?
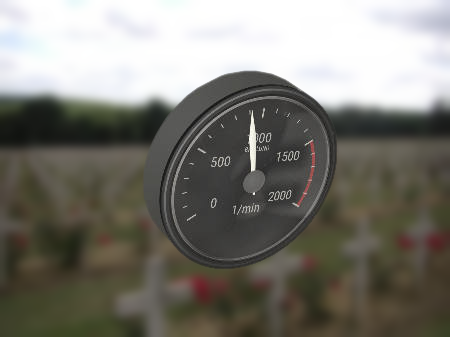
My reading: value=900 unit=rpm
